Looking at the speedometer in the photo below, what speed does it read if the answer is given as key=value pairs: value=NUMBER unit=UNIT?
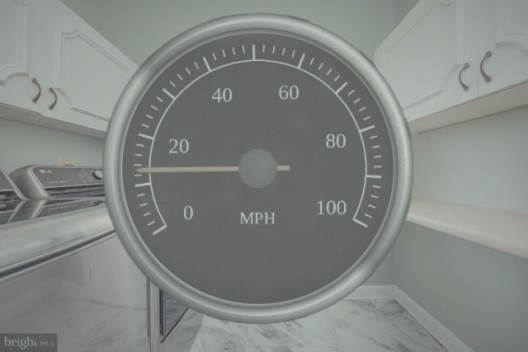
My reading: value=13 unit=mph
